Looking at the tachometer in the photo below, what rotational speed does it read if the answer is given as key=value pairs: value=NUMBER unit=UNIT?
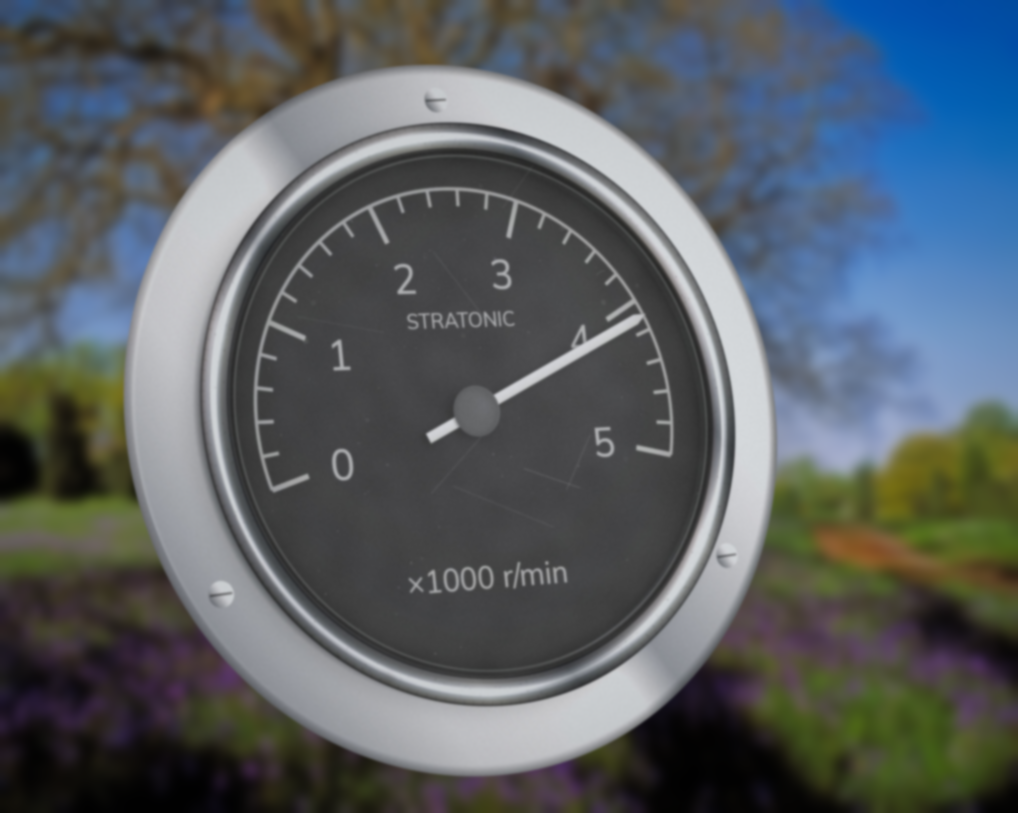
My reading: value=4100 unit=rpm
